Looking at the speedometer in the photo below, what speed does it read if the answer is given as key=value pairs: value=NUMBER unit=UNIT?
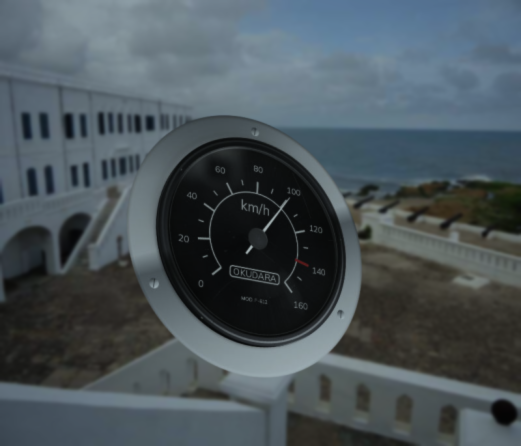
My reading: value=100 unit=km/h
